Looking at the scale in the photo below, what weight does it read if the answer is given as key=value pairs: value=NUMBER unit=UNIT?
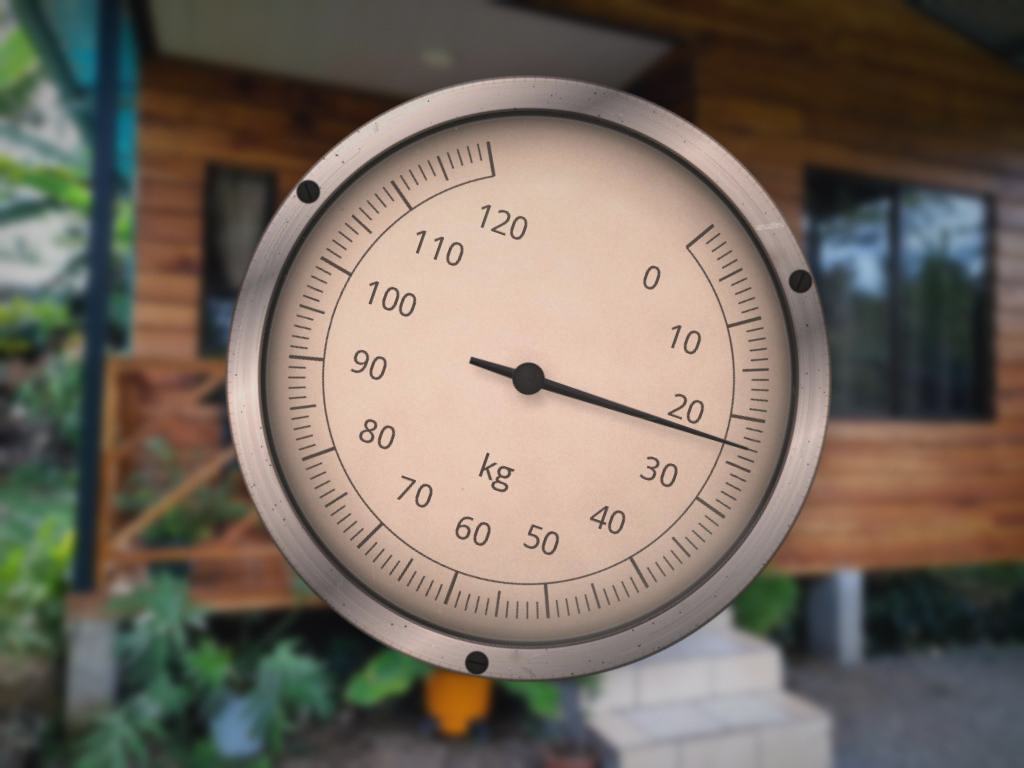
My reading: value=23 unit=kg
